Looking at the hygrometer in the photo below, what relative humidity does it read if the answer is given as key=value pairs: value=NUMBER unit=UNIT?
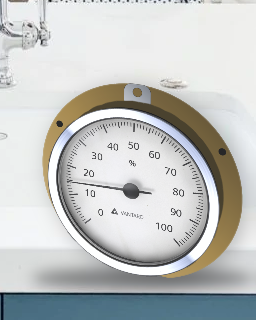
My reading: value=15 unit=%
